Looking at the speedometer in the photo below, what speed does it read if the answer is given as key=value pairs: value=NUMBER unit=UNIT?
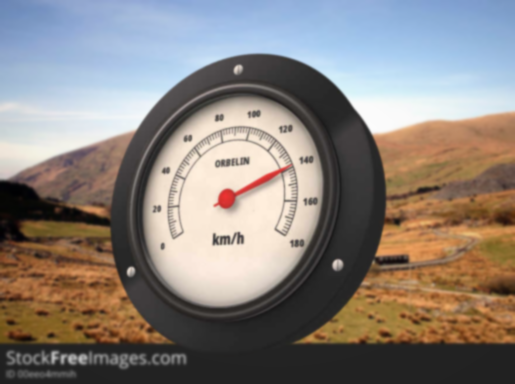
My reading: value=140 unit=km/h
